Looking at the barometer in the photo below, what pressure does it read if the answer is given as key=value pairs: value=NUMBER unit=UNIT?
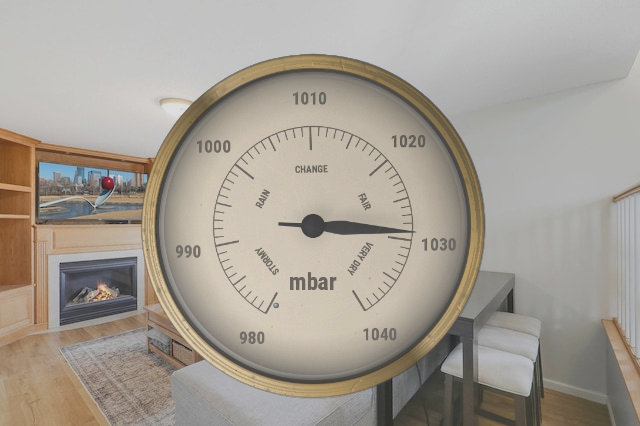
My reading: value=1029 unit=mbar
